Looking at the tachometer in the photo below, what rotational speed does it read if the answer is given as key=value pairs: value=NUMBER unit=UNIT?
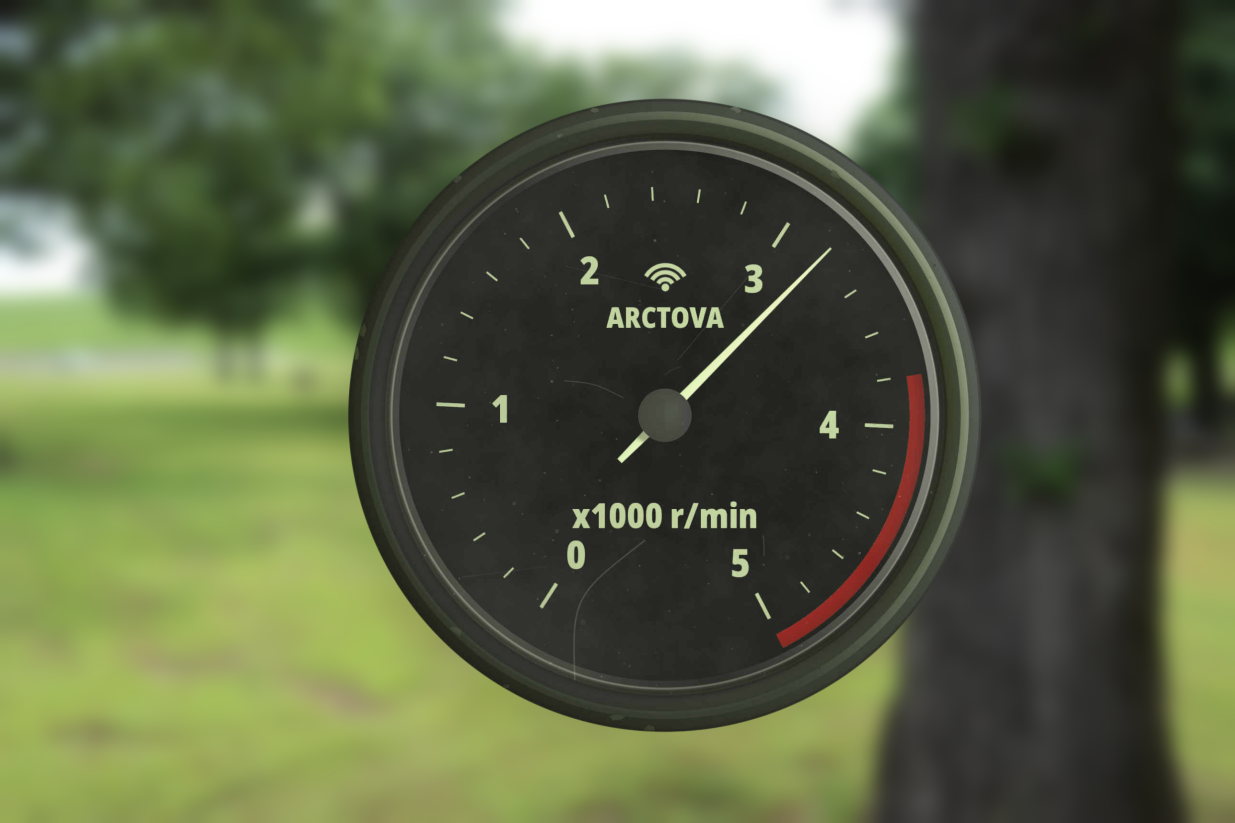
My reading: value=3200 unit=rpm
